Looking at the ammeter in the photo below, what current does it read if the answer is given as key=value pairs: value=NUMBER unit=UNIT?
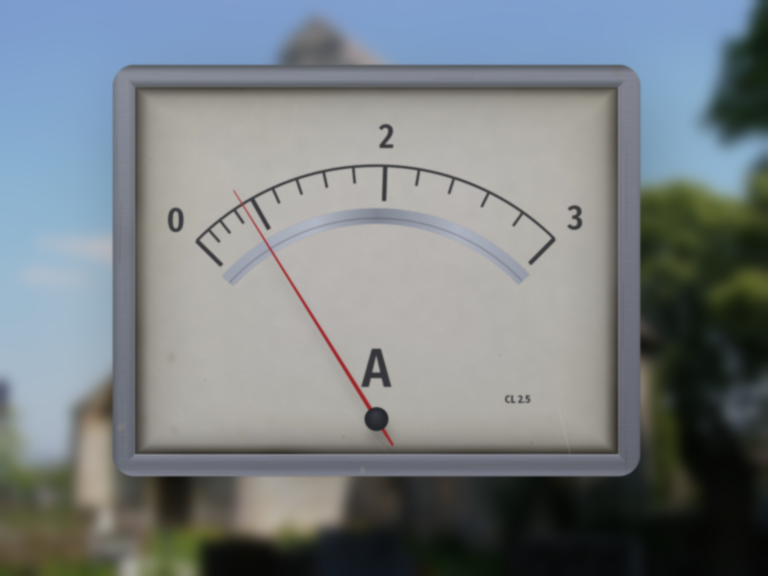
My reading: value=0.9 unit=A
